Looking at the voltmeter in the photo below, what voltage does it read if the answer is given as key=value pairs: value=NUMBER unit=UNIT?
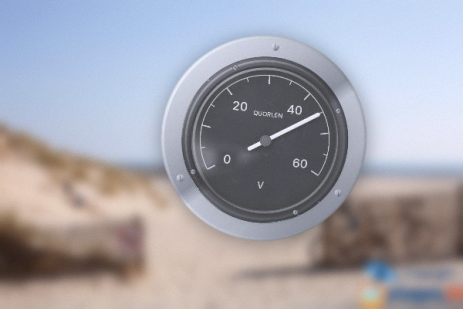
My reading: value=45 unit=V
